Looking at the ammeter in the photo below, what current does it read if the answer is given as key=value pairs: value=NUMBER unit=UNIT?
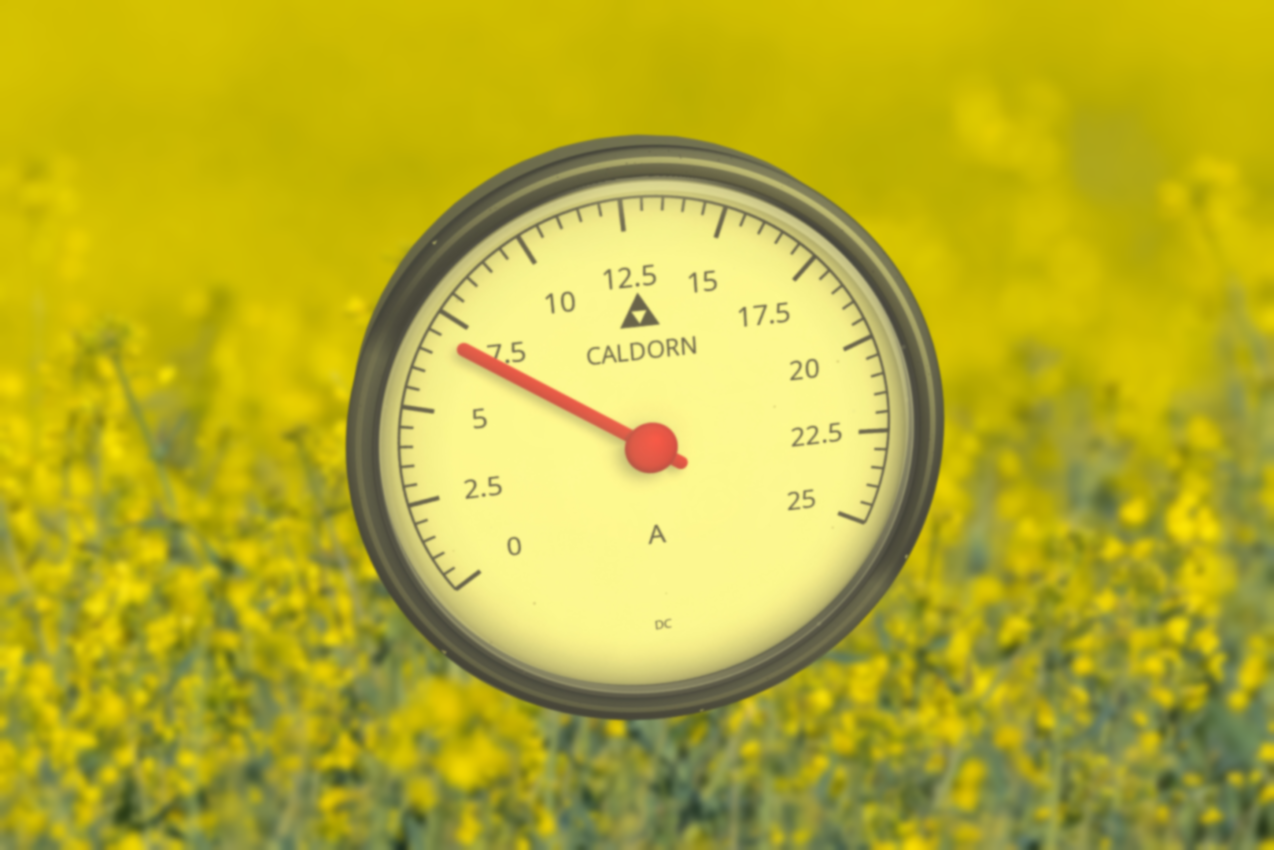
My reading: value=7 unit=A
